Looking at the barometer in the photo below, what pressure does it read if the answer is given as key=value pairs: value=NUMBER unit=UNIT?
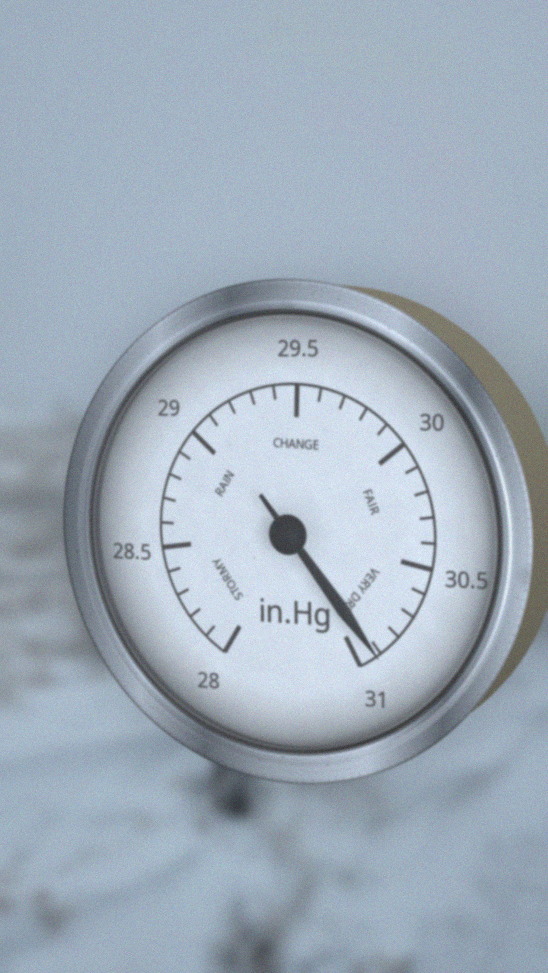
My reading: value=30.9 unit=inHg
